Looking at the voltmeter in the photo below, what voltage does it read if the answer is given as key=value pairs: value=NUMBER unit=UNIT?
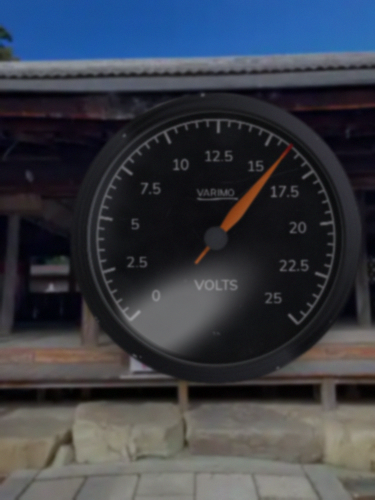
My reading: value=16 unit=V
